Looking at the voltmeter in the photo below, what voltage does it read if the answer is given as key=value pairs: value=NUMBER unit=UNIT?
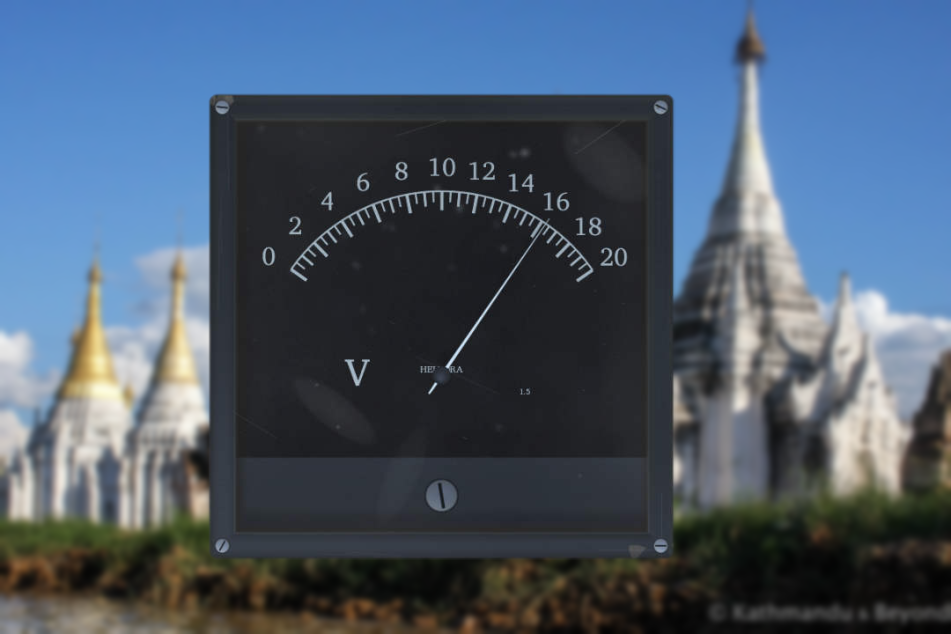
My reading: value=16.25 unit=V
